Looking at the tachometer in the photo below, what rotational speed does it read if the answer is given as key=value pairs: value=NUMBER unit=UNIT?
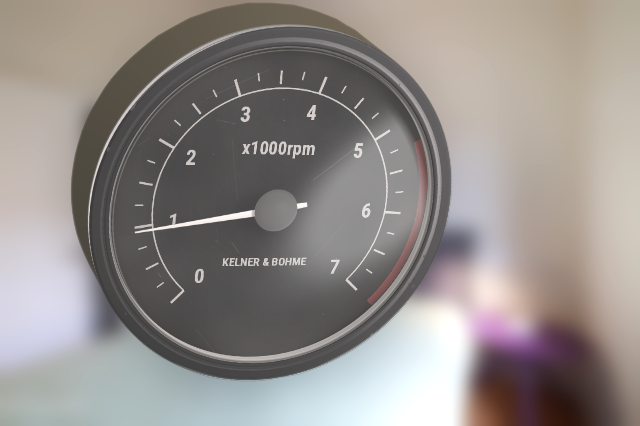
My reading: value=1000 unit=rpm
